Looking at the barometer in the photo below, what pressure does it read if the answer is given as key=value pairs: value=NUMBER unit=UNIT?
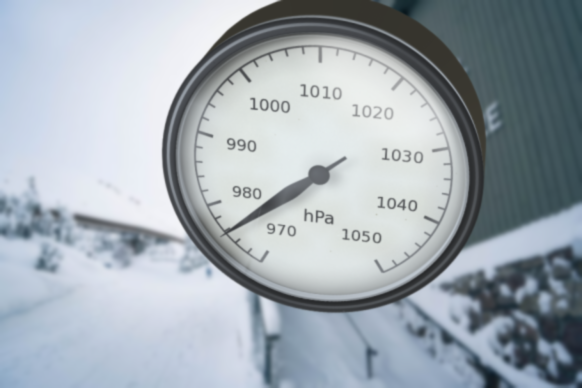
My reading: value=976 unit=hPa
